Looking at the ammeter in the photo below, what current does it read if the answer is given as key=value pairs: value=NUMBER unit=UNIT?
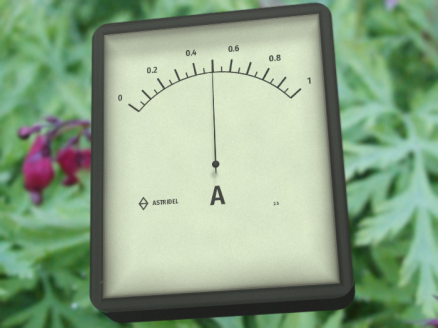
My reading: value=0.5 unit=A
